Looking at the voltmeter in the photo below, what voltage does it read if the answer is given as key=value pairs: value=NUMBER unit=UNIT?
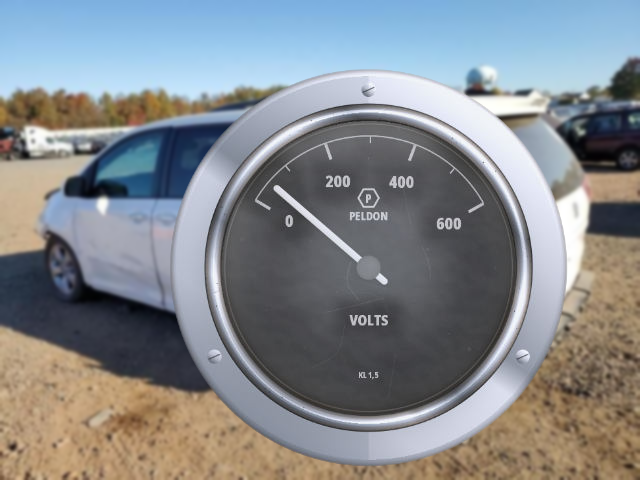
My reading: value=50 unit=V
